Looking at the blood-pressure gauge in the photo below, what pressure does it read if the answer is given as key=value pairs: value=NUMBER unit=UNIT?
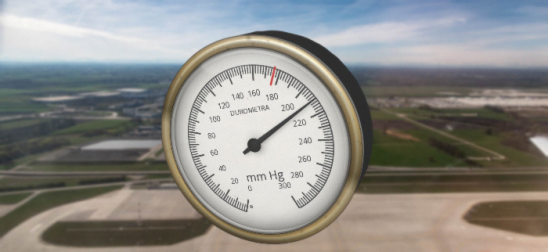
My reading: value=210 unit=mmHg
